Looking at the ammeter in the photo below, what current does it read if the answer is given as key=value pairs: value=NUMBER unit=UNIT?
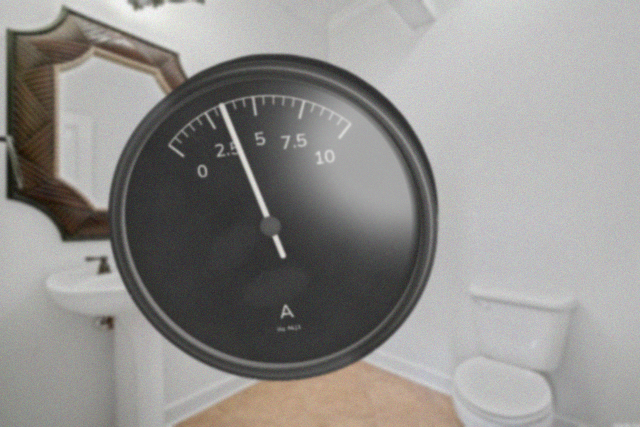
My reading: value=3.5 unit=A
